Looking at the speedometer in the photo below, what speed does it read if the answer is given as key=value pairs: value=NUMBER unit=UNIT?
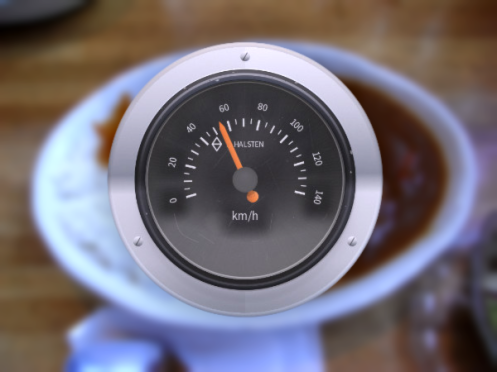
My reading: value=55 unit=km/h
